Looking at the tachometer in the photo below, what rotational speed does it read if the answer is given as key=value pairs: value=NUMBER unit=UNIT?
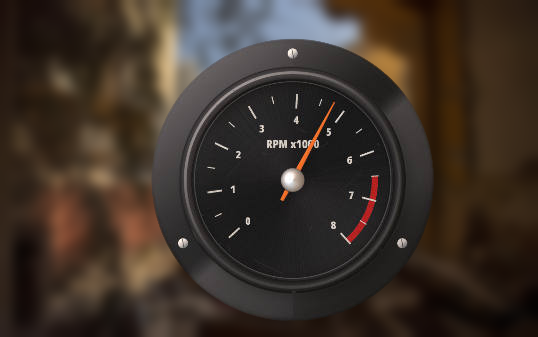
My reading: value=4750 unit=rpm
